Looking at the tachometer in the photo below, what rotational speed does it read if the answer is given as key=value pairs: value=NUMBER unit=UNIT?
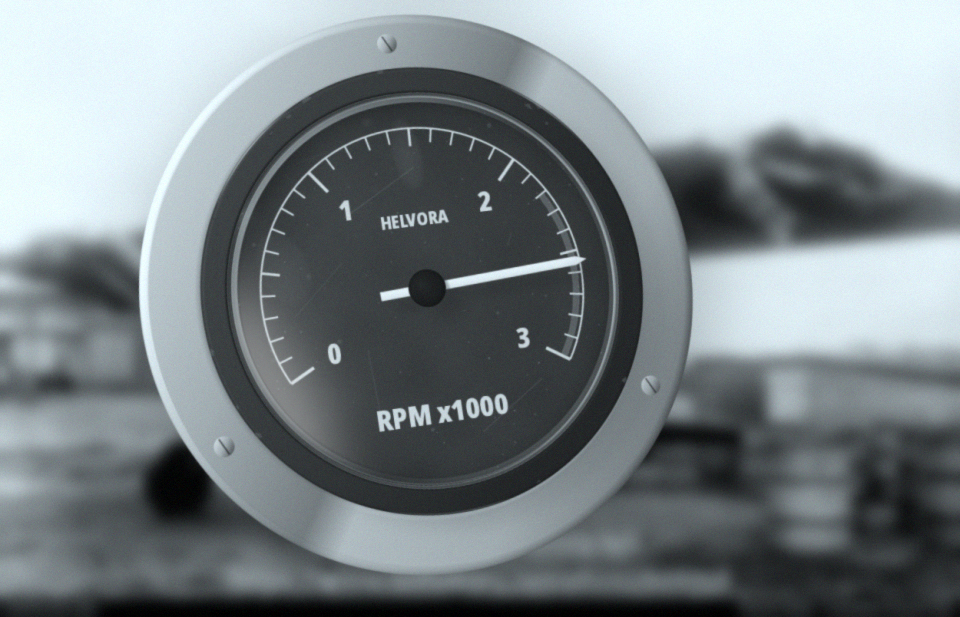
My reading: value=2550 unit=rpm
